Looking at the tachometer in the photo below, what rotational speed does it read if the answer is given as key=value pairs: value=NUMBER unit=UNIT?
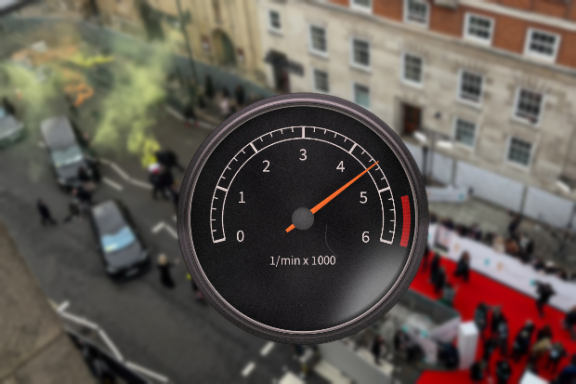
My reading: value=4500 unit=rpm
